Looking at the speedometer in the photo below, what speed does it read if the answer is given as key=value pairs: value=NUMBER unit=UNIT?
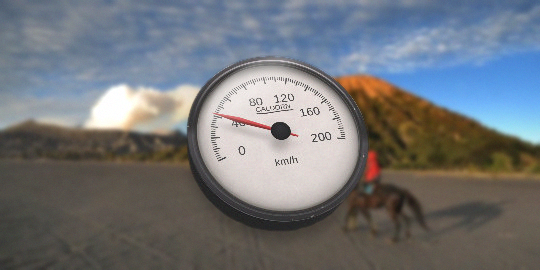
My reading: value=40 unit=km/h
